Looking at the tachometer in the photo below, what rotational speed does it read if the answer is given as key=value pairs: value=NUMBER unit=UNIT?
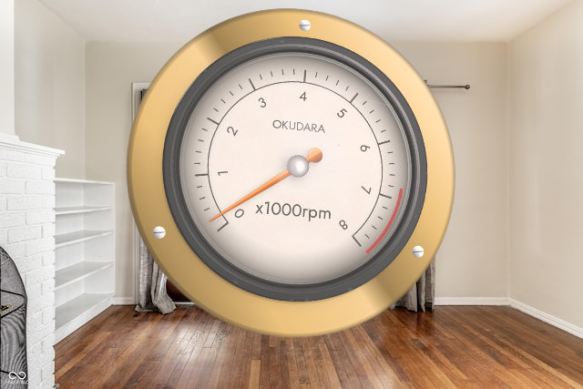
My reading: value=200 unit=rpm
